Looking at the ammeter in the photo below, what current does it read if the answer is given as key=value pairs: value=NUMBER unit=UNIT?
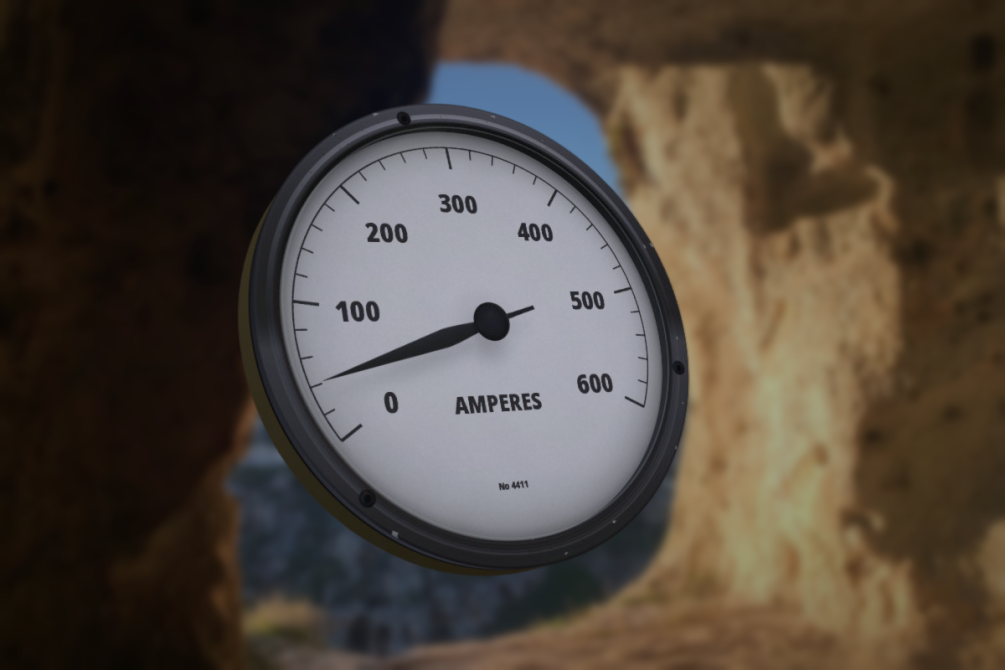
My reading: value=40 unit=A
